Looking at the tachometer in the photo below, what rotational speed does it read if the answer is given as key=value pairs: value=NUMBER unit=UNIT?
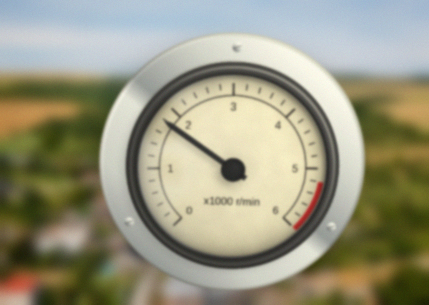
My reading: value=1800 unit=rpm
